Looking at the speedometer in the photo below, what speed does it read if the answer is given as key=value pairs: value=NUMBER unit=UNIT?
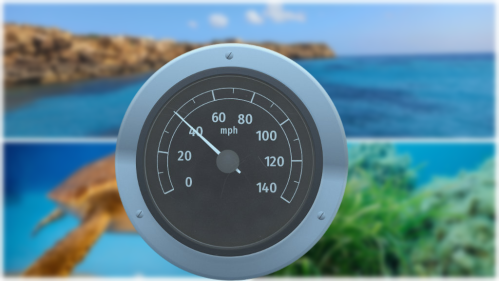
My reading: value=40 unit=mph
